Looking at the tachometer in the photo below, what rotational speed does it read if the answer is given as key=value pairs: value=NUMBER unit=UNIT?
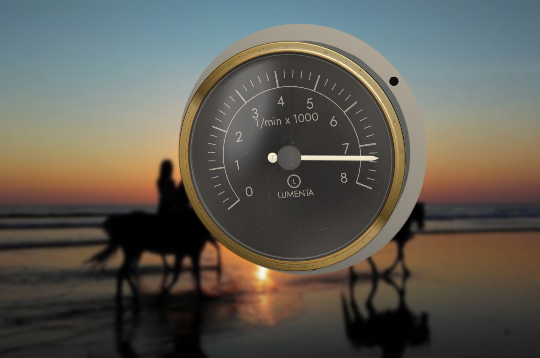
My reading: value=7300 unit=rpm
